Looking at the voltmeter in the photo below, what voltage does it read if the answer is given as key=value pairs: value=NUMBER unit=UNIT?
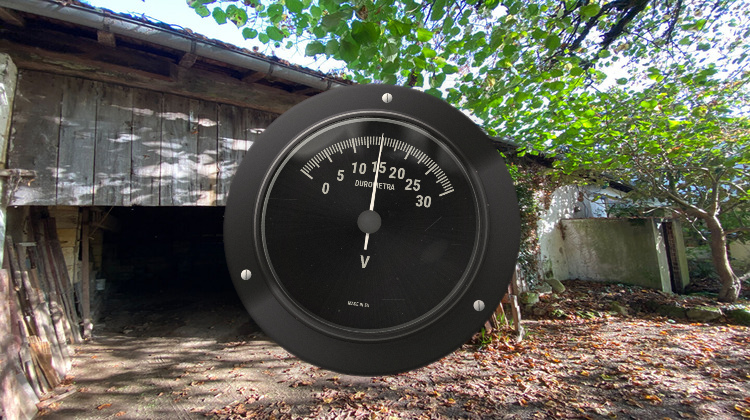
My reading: value=15 unit=V
